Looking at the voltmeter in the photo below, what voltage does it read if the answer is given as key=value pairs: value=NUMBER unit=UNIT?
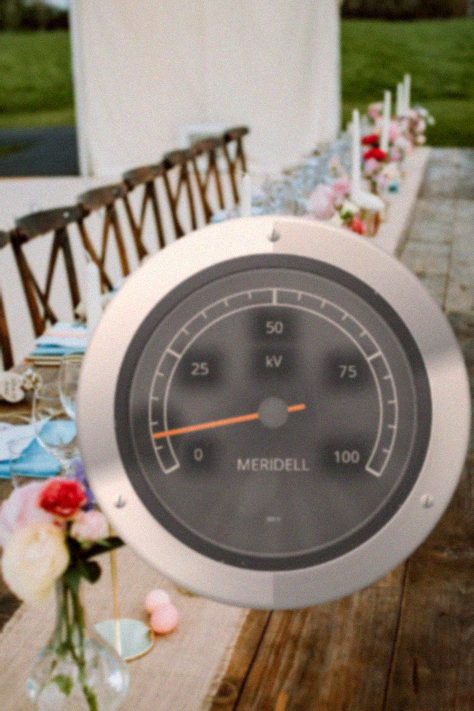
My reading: value=7.5 unit=kV
